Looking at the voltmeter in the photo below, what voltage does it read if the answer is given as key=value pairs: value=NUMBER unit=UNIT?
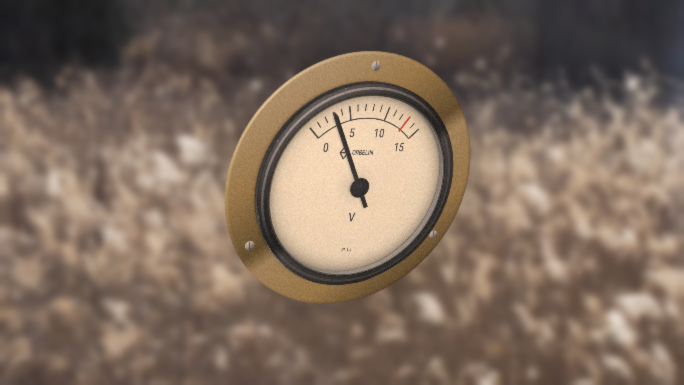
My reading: value=3 unit=V
